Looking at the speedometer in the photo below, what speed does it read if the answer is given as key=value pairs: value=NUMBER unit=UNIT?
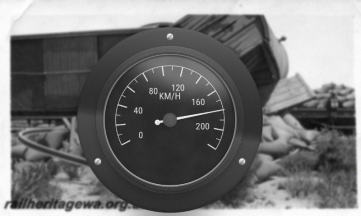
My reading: value=180 unit=km/h
